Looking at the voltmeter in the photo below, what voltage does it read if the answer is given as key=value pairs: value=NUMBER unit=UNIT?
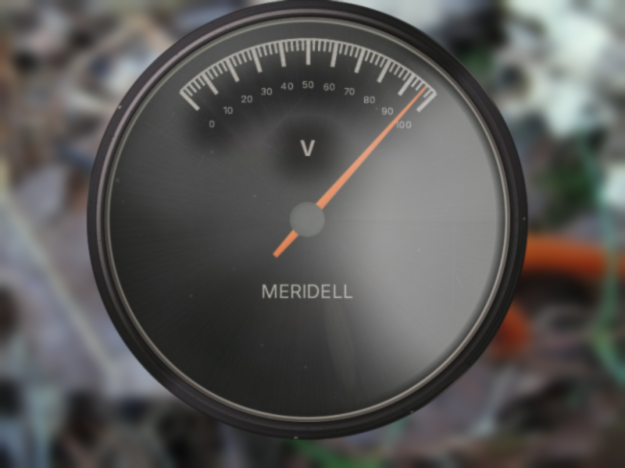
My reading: value=96 unit=V
